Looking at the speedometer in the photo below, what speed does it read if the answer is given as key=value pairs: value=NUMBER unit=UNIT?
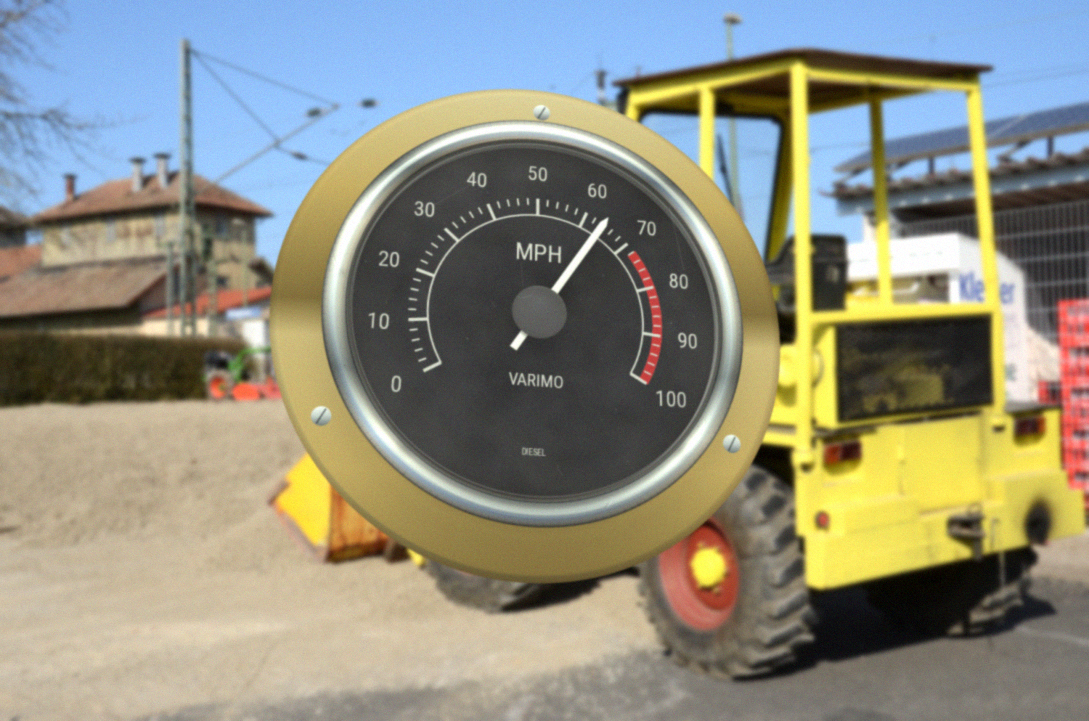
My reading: value=64 unit=mph
